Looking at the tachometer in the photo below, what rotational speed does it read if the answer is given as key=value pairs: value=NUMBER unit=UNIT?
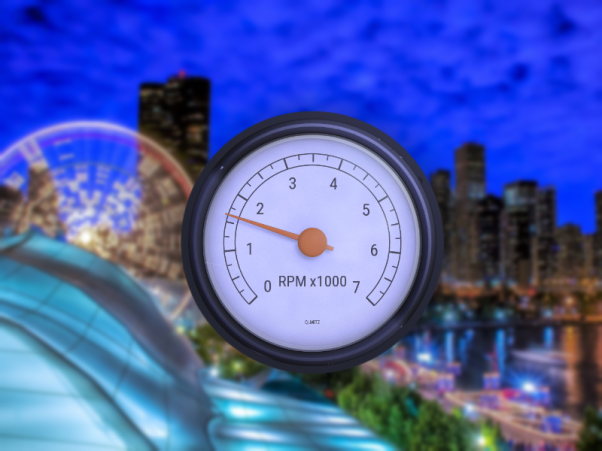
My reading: value=1625 unit=rpm
